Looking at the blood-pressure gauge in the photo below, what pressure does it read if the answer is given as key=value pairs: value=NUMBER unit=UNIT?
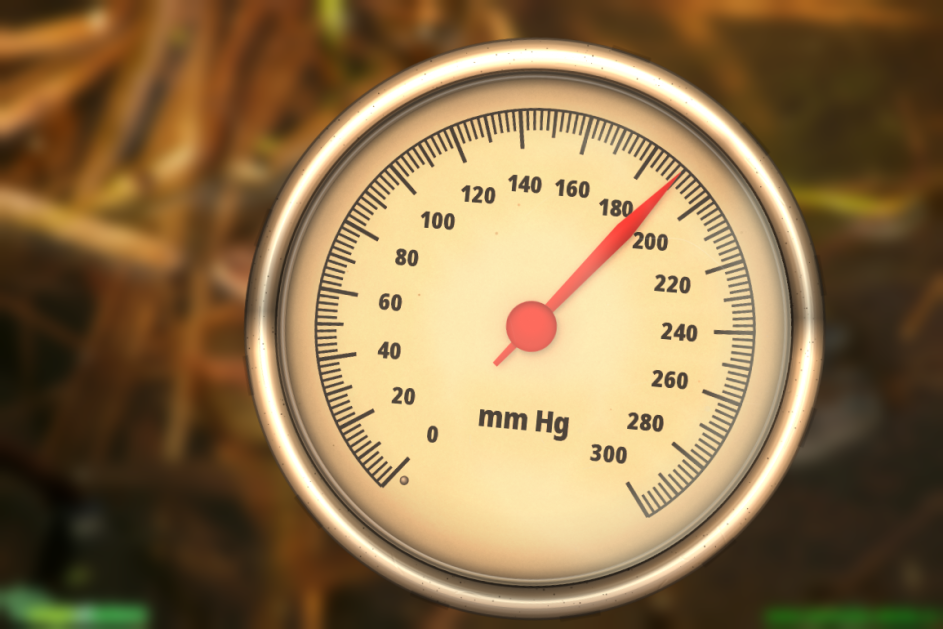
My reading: value=190 unit=mmHg
